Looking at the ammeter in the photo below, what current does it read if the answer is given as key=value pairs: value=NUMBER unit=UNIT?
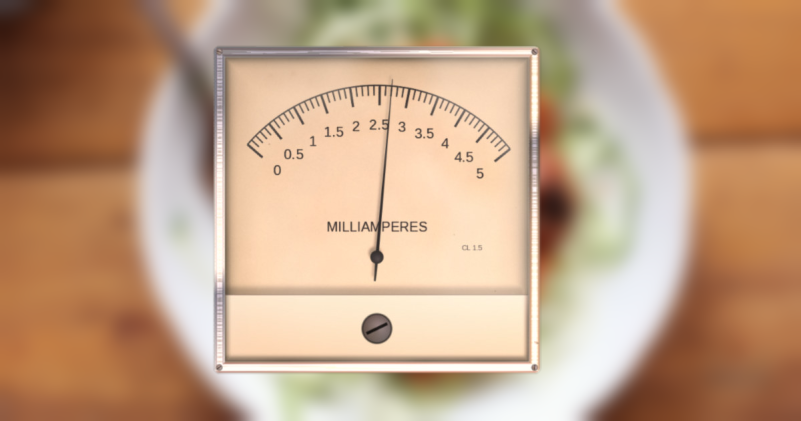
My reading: value=2.7 unit=mA
